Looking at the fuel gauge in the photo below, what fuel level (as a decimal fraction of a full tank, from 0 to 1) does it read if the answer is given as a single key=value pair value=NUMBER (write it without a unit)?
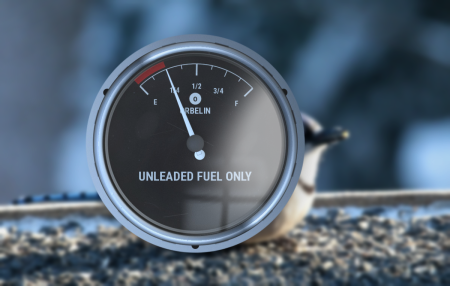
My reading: value=0.25
